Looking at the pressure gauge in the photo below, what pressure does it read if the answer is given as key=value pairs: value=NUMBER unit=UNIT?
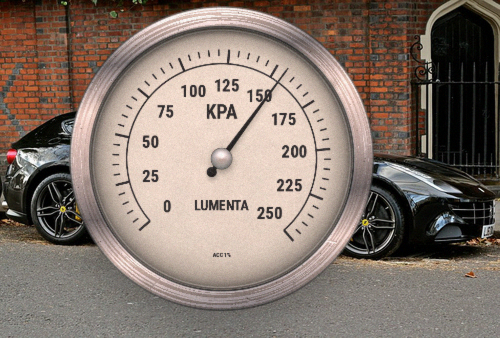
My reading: value=155 unit=kPa
